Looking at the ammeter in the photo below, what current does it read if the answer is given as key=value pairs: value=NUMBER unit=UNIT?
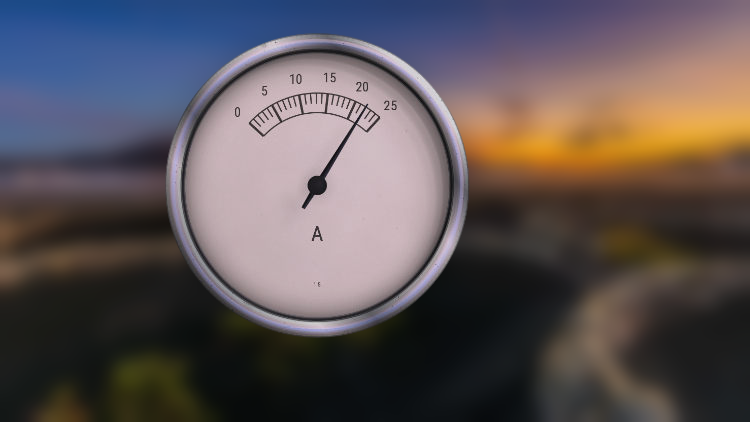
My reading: value=22 unit=A
